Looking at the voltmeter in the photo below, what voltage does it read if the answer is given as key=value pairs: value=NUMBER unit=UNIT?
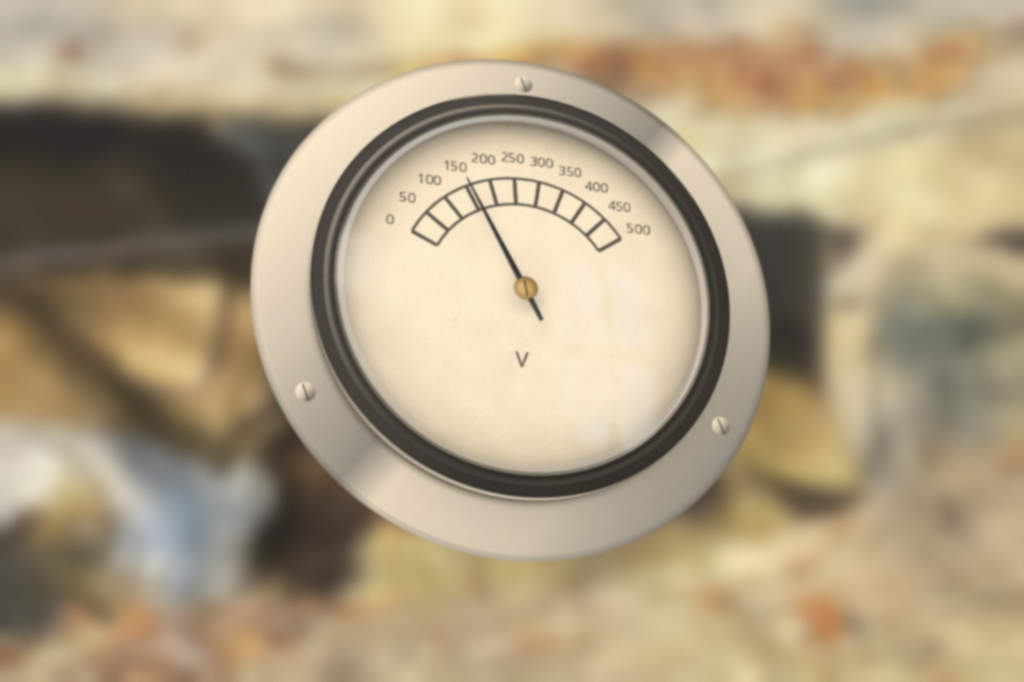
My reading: value=150 unit=V
